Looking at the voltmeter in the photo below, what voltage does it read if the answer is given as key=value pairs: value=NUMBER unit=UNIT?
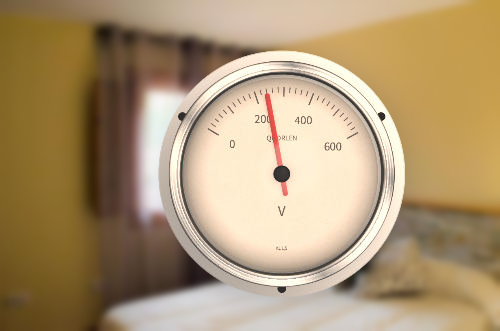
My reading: value=240 unit=V
